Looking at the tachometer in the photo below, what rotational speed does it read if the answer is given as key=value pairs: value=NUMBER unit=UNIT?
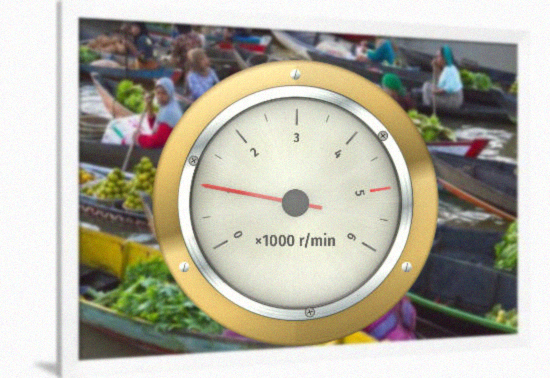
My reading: value=1000 unit=rpm
